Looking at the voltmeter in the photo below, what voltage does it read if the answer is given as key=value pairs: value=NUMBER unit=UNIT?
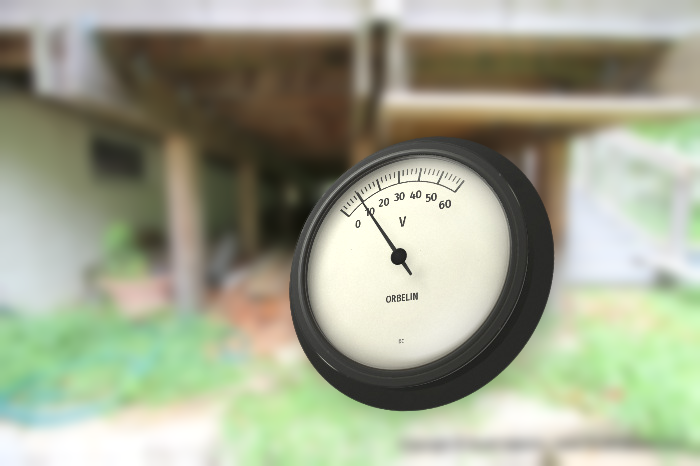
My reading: value=10 unit=V
